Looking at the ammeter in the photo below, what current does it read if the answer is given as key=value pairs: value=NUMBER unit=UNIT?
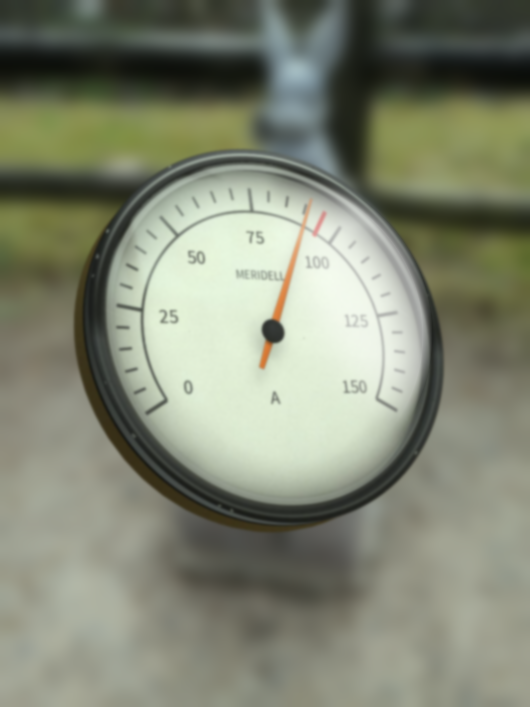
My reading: value=90 unit=A
